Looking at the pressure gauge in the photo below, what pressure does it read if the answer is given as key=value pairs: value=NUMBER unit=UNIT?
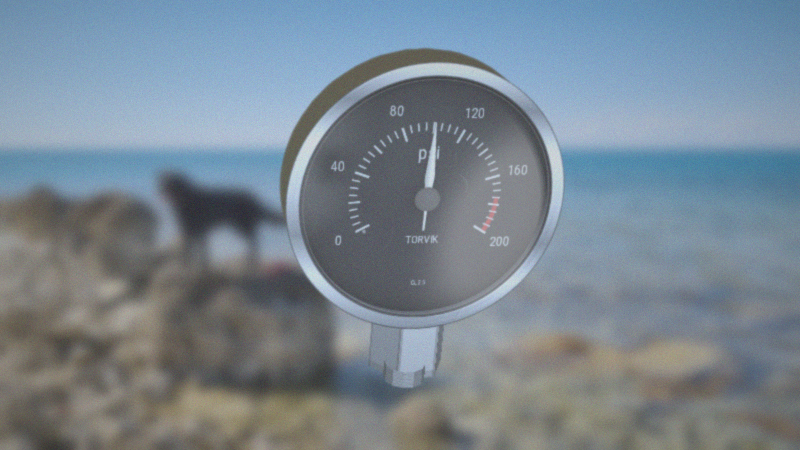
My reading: value=100 unit=psi
